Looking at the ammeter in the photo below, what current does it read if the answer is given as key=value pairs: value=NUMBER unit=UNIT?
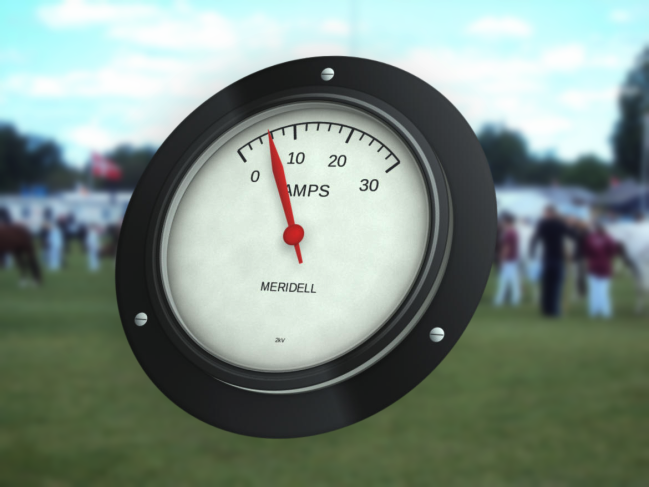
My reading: value=6 unit=A
